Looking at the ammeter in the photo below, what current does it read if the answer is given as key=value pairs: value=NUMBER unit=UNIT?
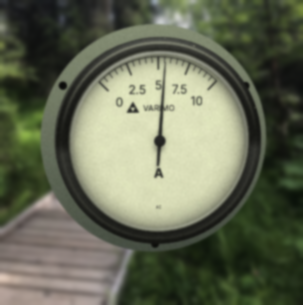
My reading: value=5.5 unit=A
